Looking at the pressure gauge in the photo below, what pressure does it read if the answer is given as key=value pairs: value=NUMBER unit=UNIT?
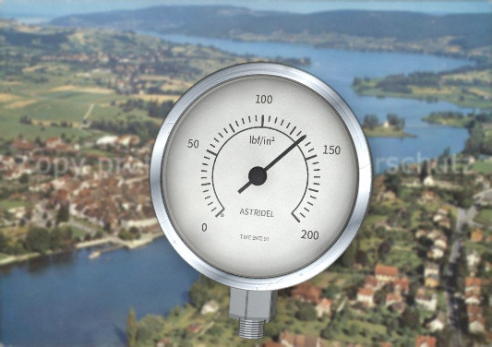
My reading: value=135 unit=psi
